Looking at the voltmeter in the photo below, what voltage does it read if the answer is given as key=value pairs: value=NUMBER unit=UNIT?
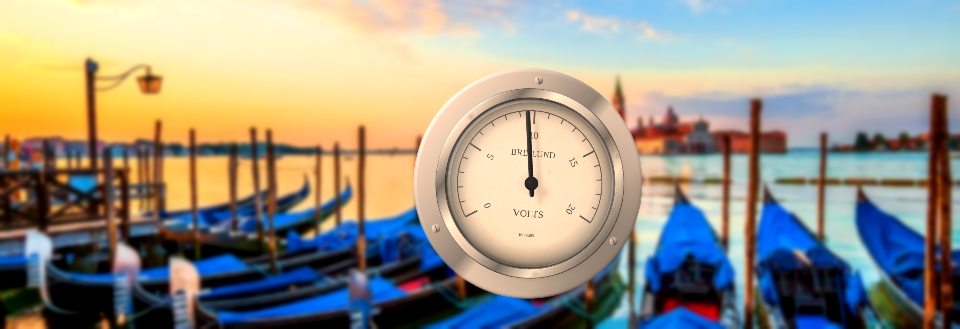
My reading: value=9.5 unit=V
